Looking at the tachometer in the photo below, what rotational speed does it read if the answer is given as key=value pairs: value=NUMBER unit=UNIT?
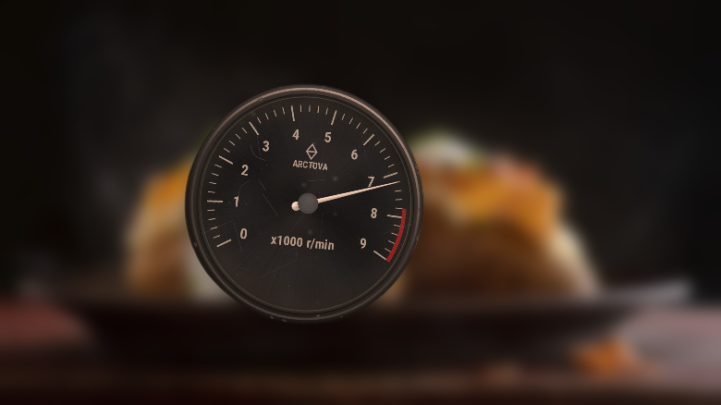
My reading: value=7200 unit=rpm
